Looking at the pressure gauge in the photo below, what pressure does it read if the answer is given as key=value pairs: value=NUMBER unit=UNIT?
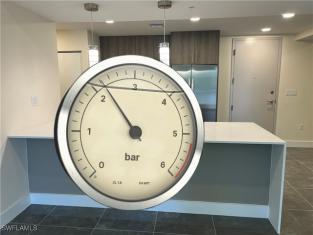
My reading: value=2.2 unit=bar
